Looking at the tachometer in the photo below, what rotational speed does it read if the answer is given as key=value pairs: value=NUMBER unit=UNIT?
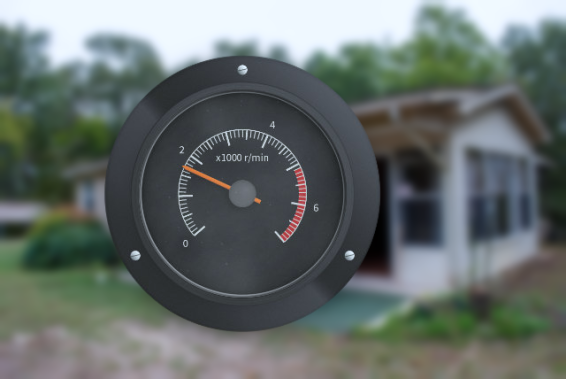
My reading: value=1700 unit=rpm
